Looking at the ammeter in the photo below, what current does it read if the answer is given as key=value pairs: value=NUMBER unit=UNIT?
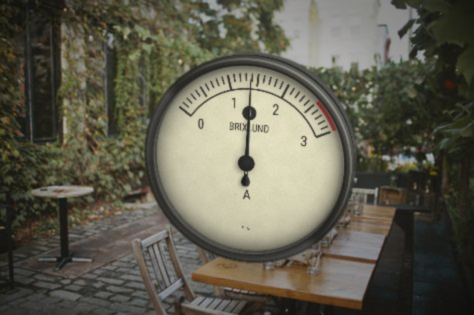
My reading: value=1.4 unit=A
